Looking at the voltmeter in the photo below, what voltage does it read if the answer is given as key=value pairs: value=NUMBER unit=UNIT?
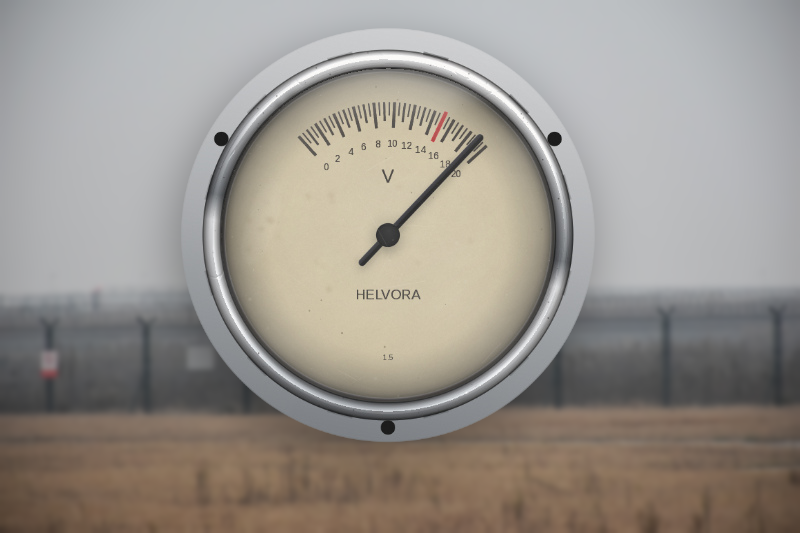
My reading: value=19 unit=V
